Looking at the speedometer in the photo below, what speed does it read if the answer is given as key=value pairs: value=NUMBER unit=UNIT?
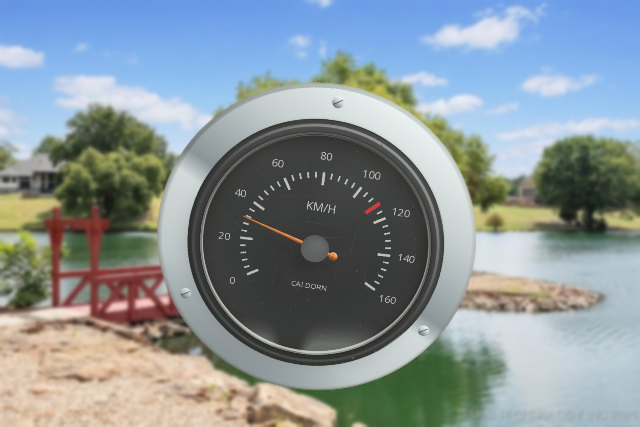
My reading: value=32 unit=km/h
